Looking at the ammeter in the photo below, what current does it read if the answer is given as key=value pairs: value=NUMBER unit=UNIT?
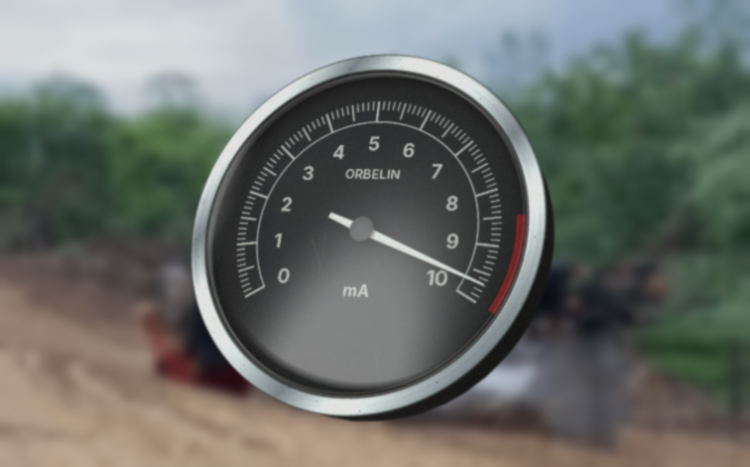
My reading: value=9.7 unit=mA
